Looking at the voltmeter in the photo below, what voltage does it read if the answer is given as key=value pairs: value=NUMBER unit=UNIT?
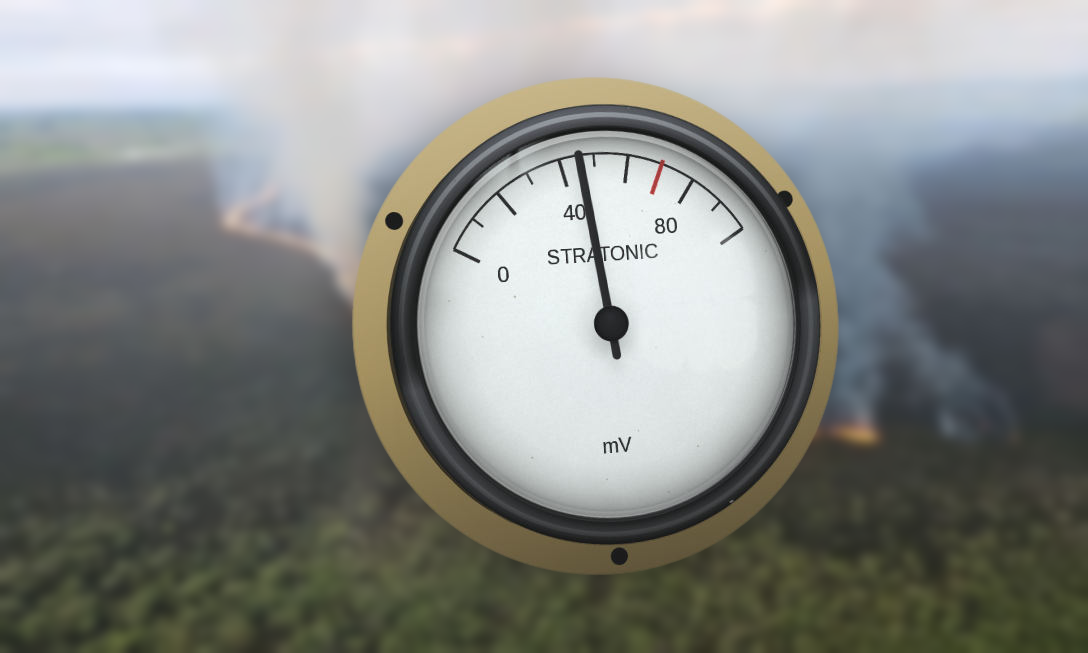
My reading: value=45 unit=mV
